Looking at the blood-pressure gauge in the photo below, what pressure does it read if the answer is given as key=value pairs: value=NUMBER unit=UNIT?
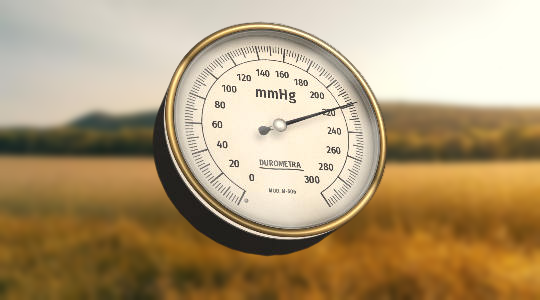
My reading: value=220 unit=mmHg
